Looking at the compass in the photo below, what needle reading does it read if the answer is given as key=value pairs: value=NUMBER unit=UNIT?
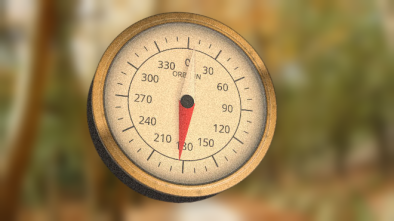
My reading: value=185 unit=°
